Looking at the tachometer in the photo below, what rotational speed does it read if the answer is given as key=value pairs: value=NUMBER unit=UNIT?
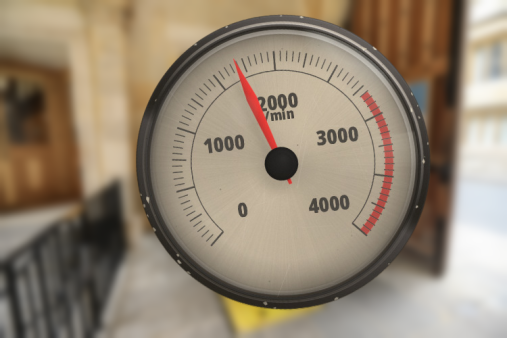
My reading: value=1700 unit=rpm
